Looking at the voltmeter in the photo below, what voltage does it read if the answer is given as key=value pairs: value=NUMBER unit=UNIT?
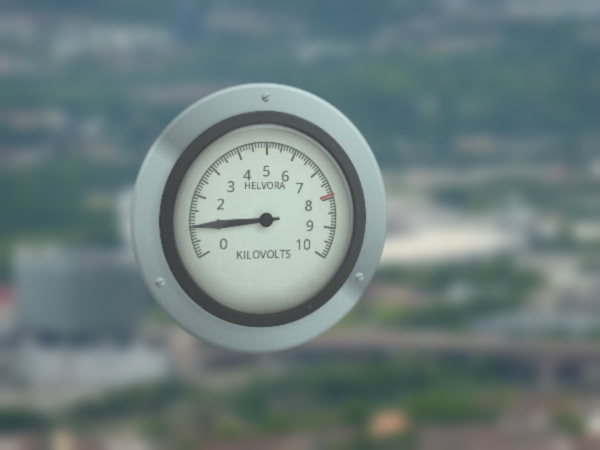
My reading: value=1 unit=kV
